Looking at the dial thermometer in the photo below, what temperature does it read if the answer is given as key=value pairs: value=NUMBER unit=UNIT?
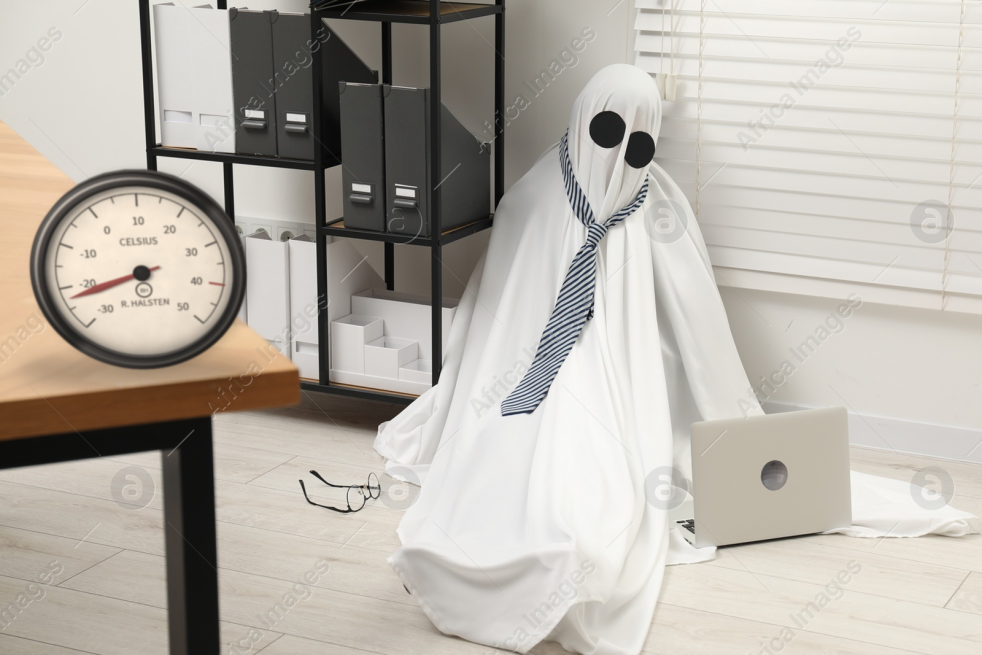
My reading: value=-22.5 unit=°C
